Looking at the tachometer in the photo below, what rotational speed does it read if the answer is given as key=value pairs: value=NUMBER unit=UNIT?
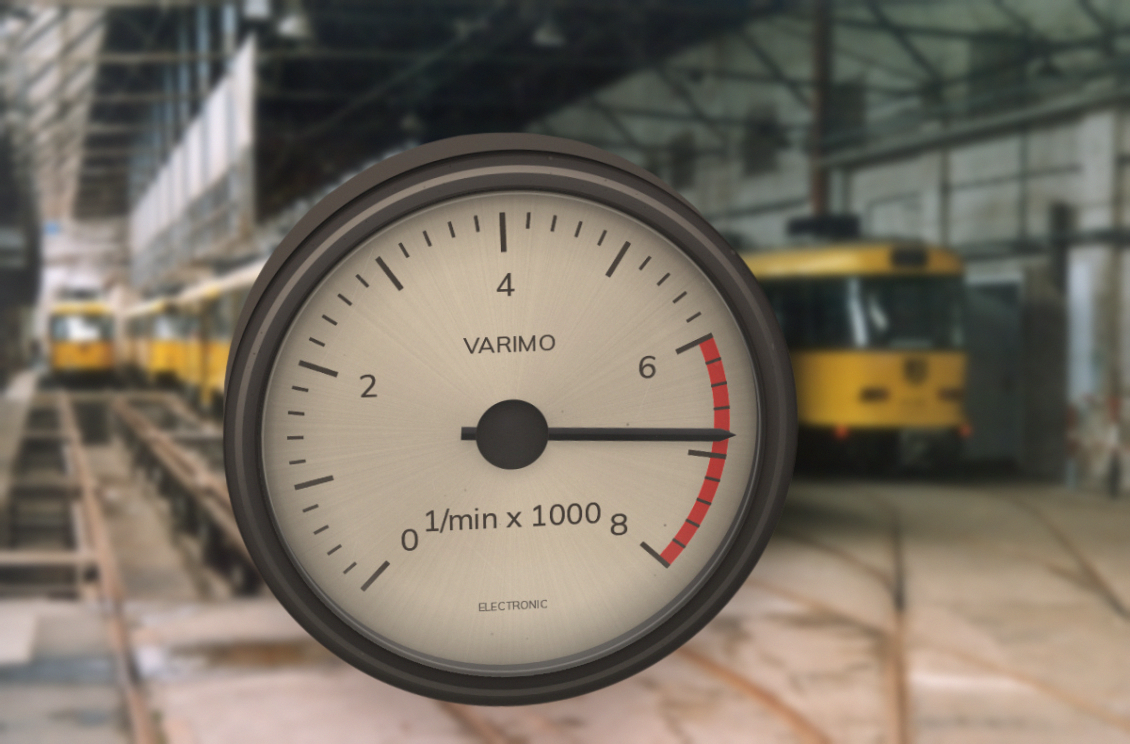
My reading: value=6800 unit=rpm
